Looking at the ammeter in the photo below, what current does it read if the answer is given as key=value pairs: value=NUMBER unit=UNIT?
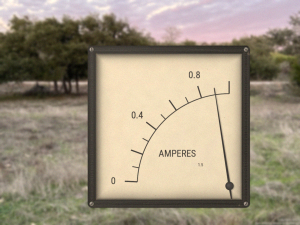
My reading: value=0.9 unit=A
